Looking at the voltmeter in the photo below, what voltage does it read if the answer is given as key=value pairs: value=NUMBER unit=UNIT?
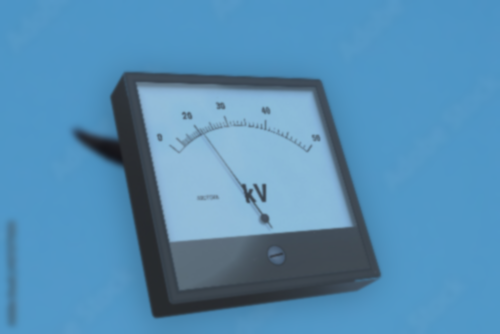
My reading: value=20 unit=kV
